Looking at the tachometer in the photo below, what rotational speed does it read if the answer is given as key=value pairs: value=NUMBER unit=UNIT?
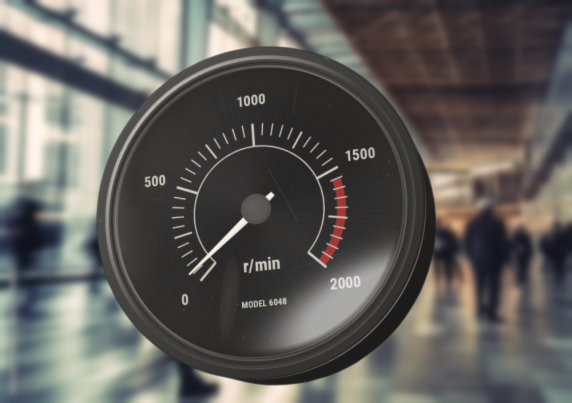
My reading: value=50 unit=rpm
